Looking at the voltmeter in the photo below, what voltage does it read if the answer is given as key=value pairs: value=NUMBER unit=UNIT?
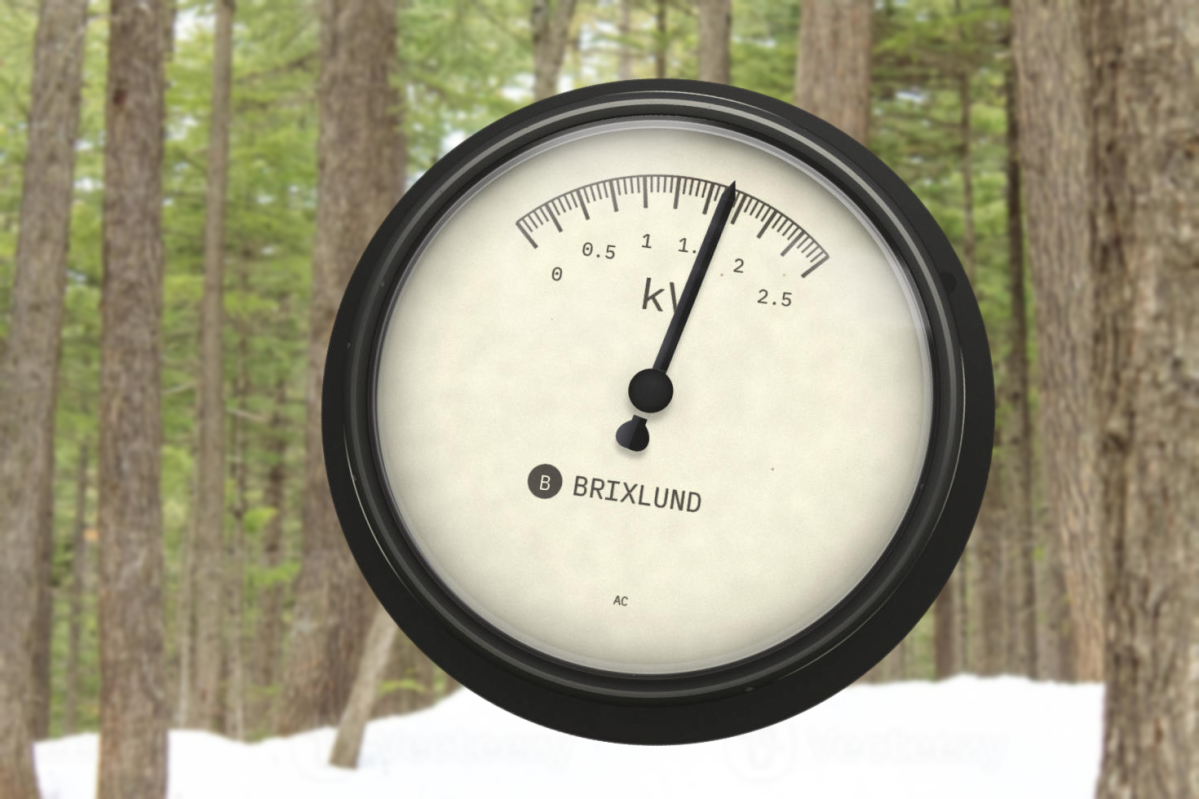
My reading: value=1.65 unit=kV
